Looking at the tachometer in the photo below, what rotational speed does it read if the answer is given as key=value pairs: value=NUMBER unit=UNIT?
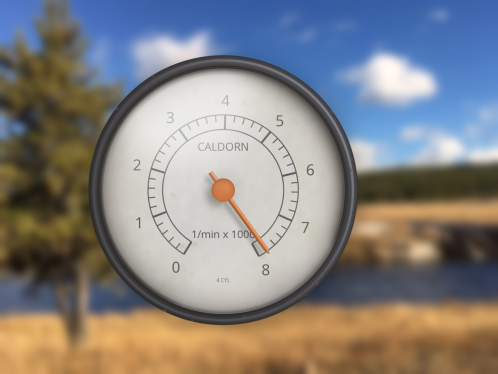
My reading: value=7800 unit=rpm
